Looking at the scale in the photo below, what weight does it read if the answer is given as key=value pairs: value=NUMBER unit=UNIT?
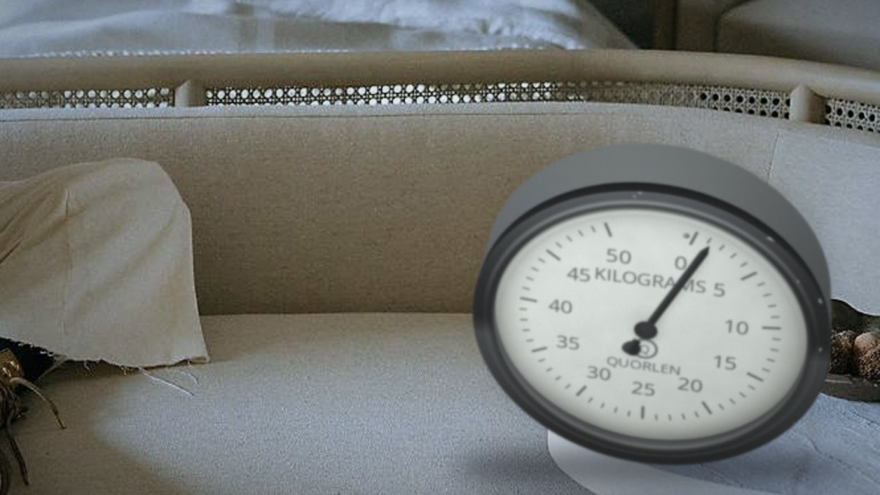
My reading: value=1 unit=kg
